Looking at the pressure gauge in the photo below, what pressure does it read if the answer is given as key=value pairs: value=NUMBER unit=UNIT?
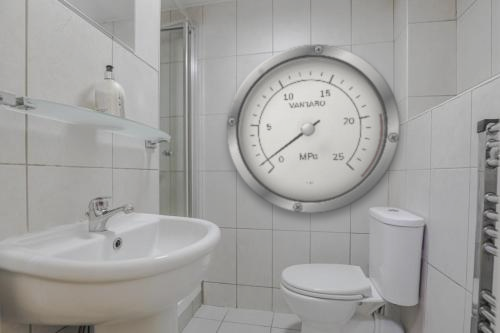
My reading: value=1 unit=MPa
